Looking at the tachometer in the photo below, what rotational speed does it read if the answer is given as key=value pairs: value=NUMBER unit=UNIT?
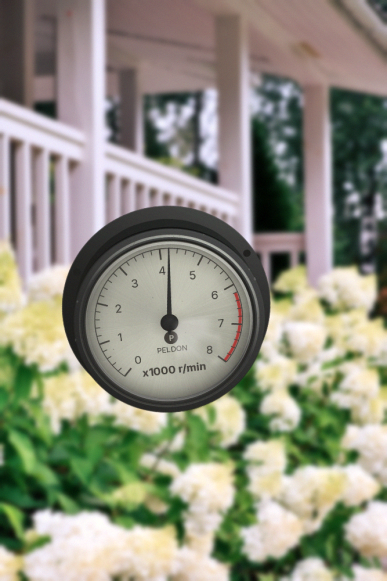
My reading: value=4200 unit=rpm
